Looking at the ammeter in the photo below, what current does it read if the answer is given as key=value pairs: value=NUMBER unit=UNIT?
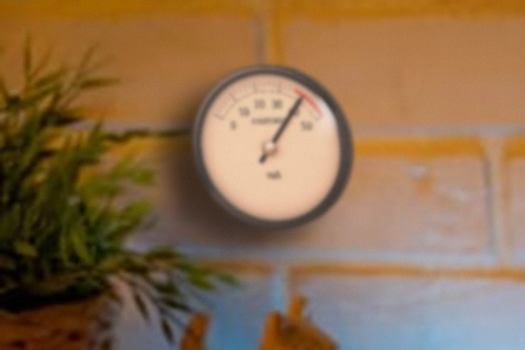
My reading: value=40 unit=mA
